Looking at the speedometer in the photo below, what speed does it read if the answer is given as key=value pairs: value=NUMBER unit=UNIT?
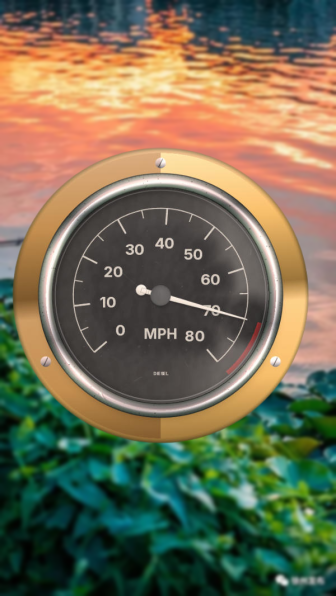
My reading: value=70 unit=mph
